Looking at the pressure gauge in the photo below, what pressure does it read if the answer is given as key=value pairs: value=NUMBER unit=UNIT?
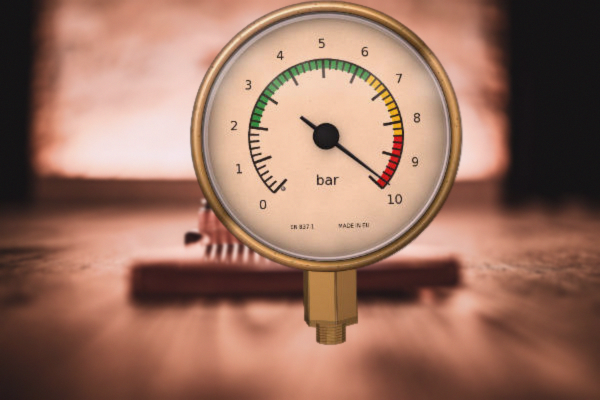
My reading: value=9.8 unit=bar
